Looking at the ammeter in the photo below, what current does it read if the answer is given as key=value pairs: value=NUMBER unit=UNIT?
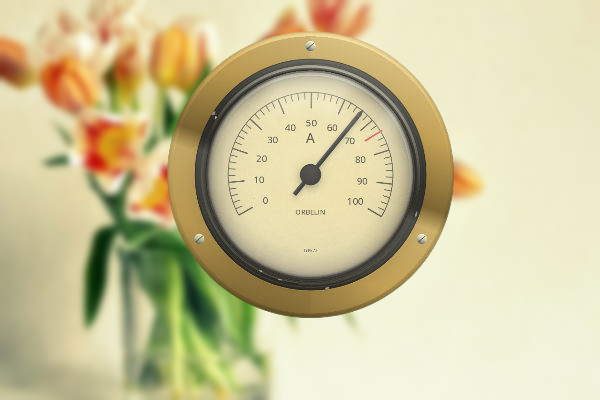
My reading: value=66 unit=A
